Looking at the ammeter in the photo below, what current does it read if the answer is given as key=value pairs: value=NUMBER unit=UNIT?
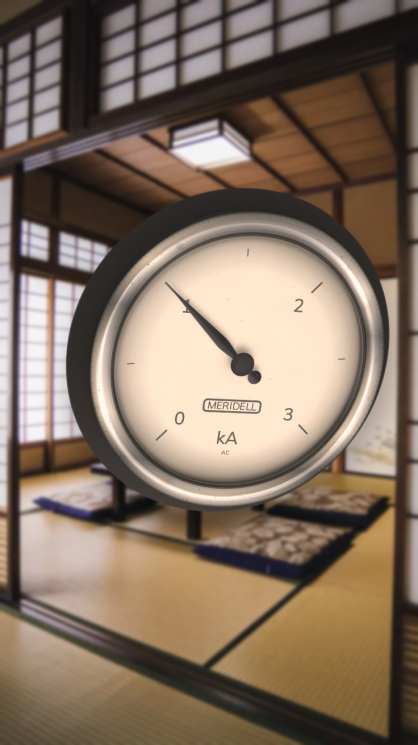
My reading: value=1 unit=kA
